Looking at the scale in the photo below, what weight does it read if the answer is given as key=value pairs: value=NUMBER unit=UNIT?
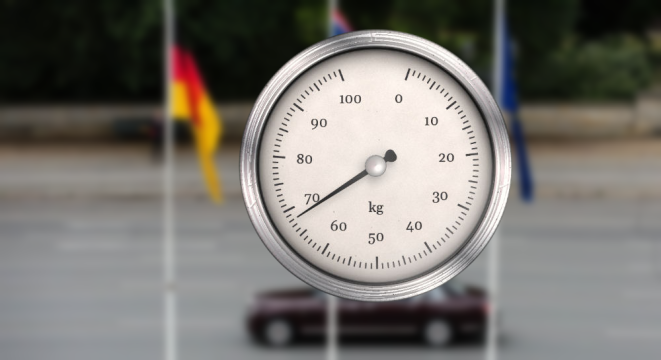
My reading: value=68 unit=kg
